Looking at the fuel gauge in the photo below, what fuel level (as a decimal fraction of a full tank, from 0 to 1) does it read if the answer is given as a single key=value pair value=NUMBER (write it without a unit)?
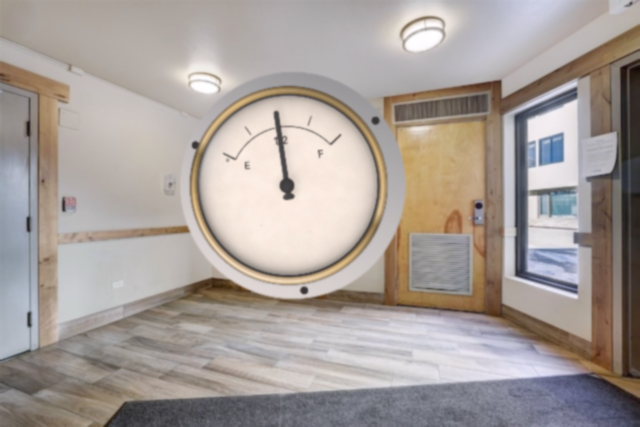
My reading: value=0.5
